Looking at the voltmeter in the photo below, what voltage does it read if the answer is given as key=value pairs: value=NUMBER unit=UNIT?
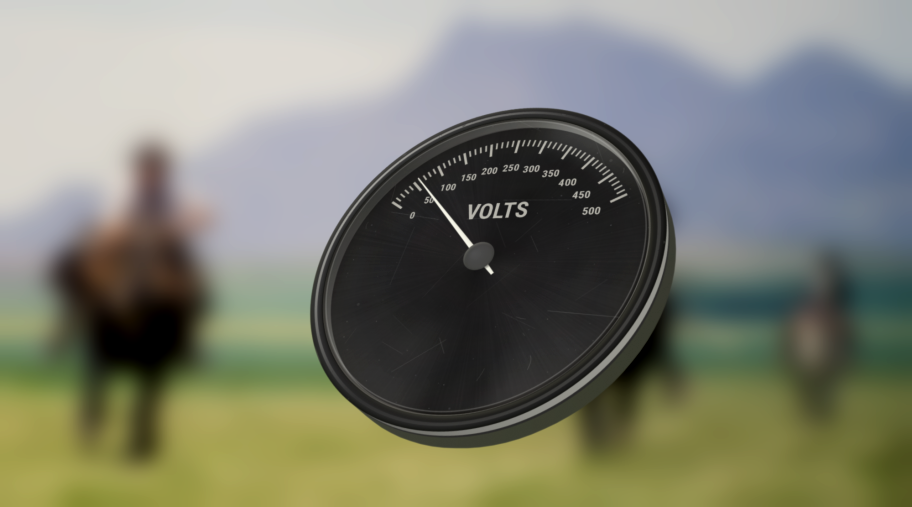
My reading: value=60 unit=V
